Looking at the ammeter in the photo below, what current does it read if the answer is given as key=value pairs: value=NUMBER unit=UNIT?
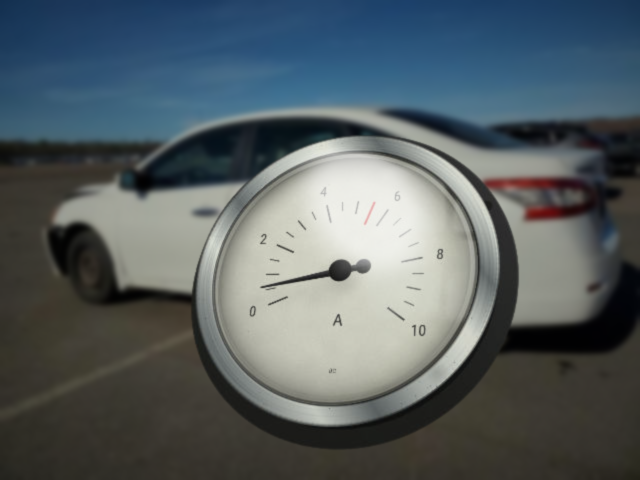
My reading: value=0.5 unit=A
